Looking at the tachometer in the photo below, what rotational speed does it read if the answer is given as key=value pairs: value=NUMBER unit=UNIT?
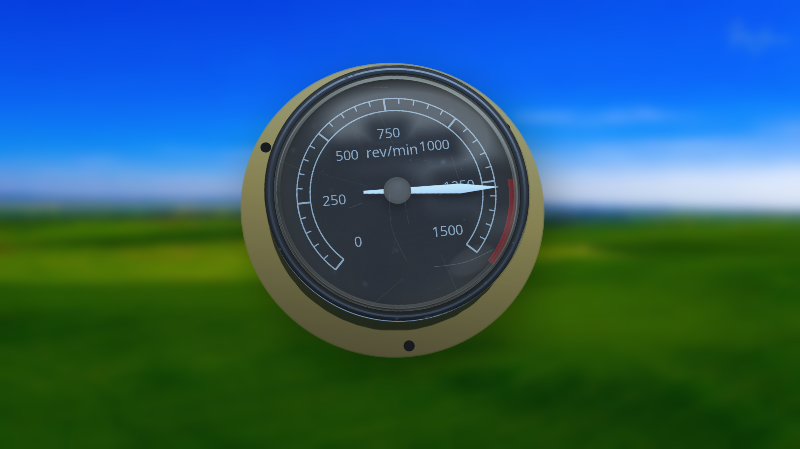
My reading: value=1275 unit=rpm
